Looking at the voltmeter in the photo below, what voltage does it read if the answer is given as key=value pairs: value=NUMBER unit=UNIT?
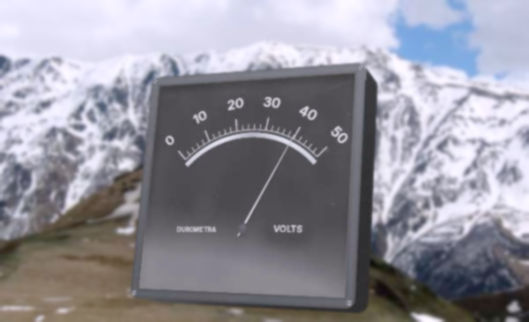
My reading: value=40 unit=V
